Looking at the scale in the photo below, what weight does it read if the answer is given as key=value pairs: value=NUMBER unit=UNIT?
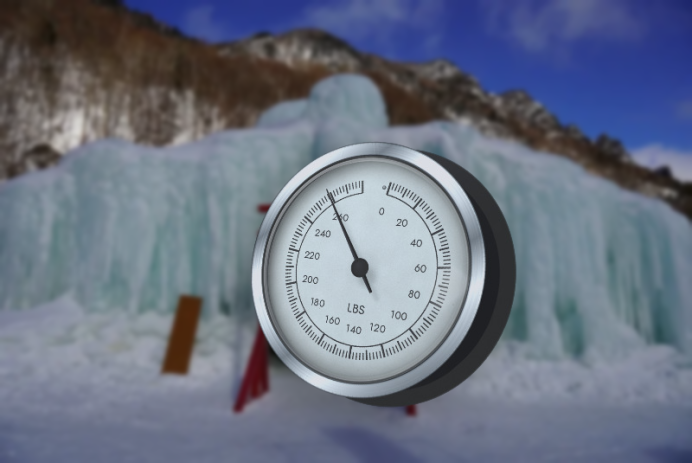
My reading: value=260 unit=lb
